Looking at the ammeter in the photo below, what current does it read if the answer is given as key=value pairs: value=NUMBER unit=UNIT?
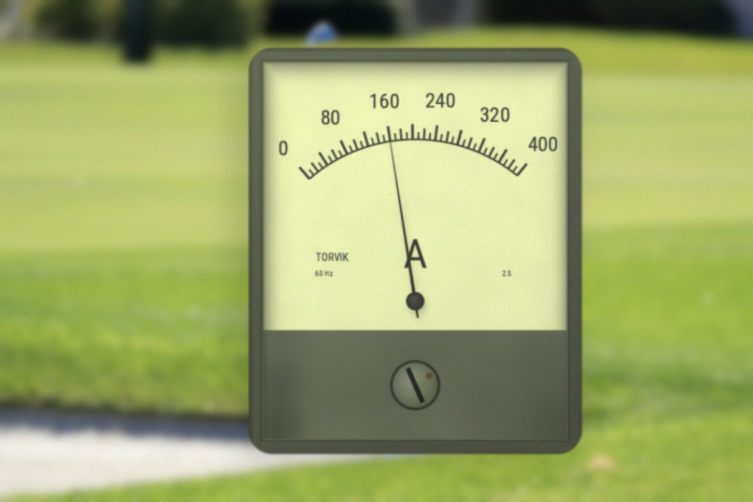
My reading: value=160 unit=A
